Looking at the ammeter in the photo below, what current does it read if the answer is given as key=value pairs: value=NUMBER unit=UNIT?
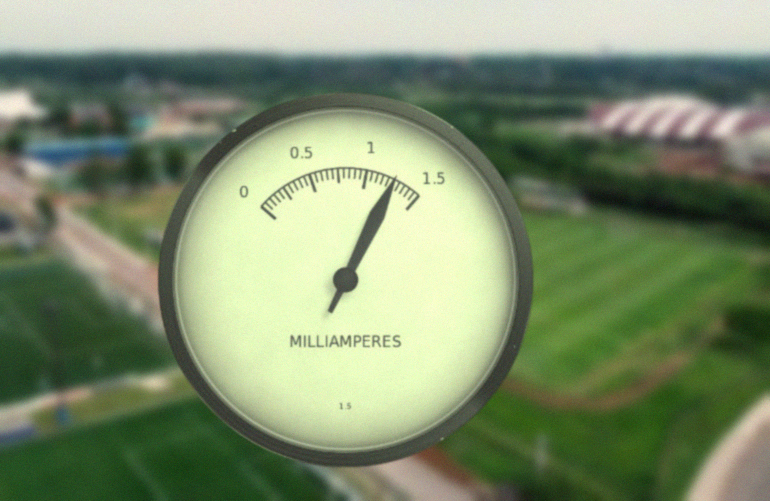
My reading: value=1.25 unit=mA
